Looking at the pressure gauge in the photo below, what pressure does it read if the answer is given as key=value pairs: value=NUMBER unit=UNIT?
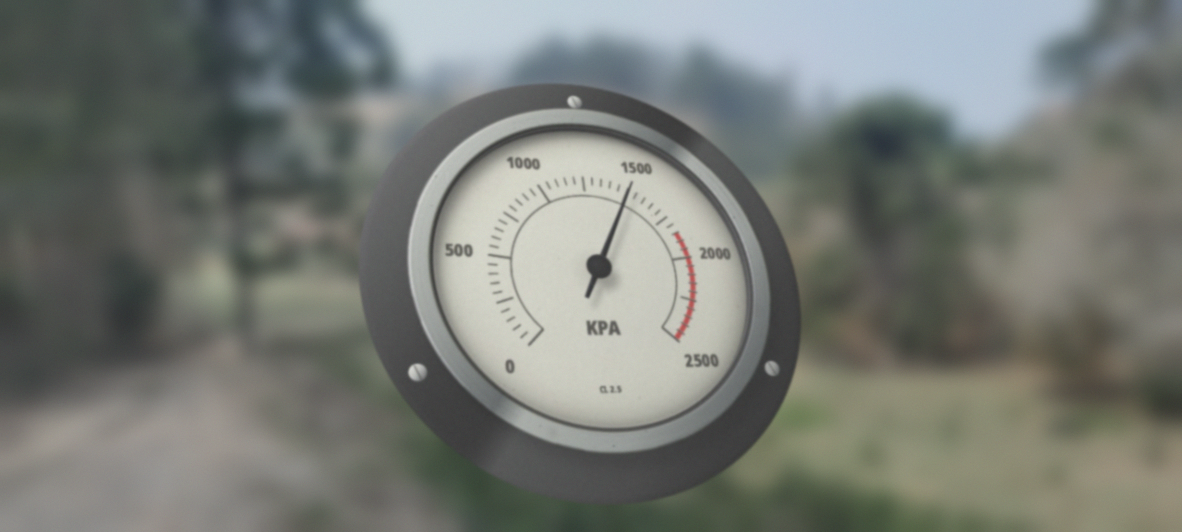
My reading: value=1500 unit=kPa
